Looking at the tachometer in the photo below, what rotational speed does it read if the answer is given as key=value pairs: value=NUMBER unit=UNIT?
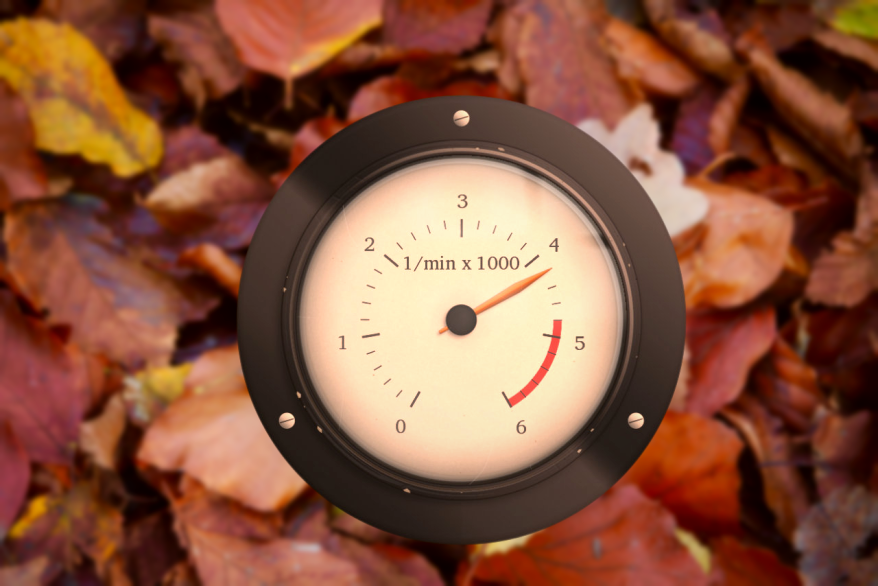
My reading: value=4200 unit=rpm
